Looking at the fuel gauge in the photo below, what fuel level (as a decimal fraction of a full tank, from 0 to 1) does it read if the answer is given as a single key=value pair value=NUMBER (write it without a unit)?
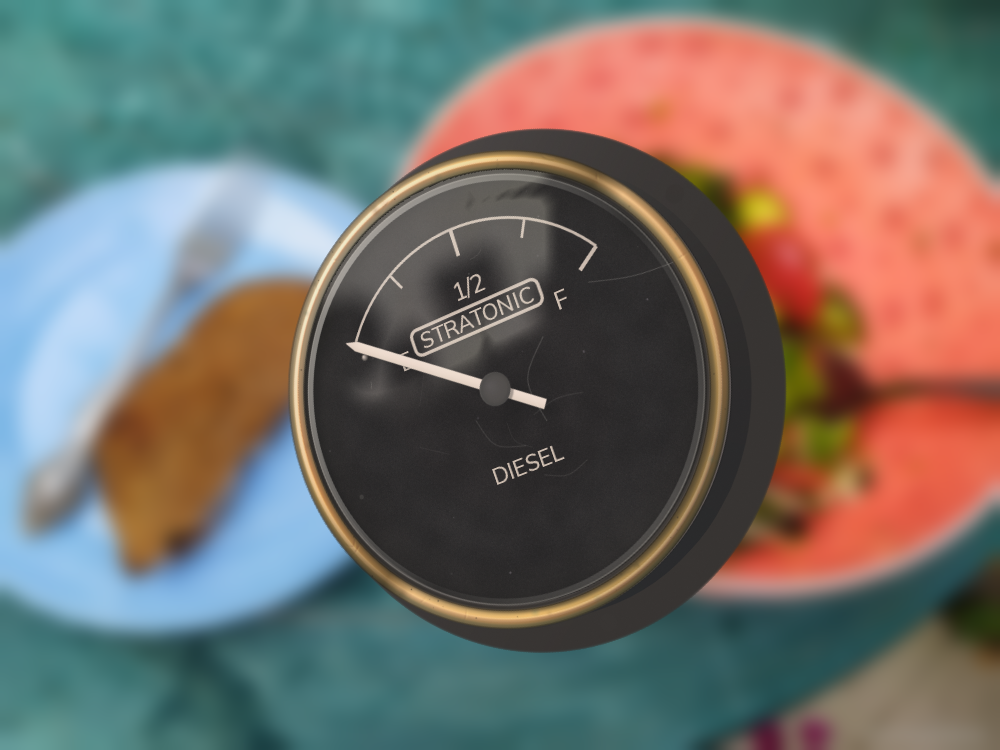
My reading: value=0
